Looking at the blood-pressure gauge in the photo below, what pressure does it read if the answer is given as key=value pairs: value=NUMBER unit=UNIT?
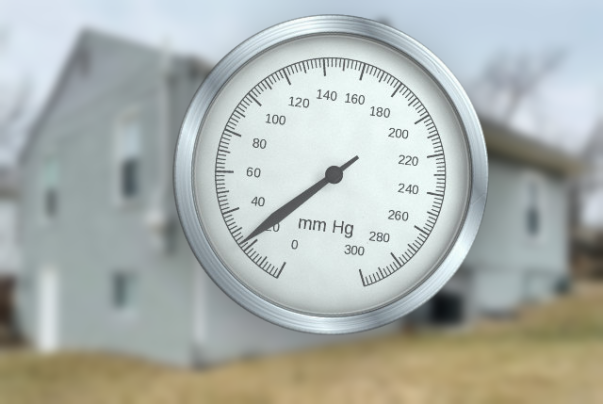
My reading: value=24 unit=mmHg
